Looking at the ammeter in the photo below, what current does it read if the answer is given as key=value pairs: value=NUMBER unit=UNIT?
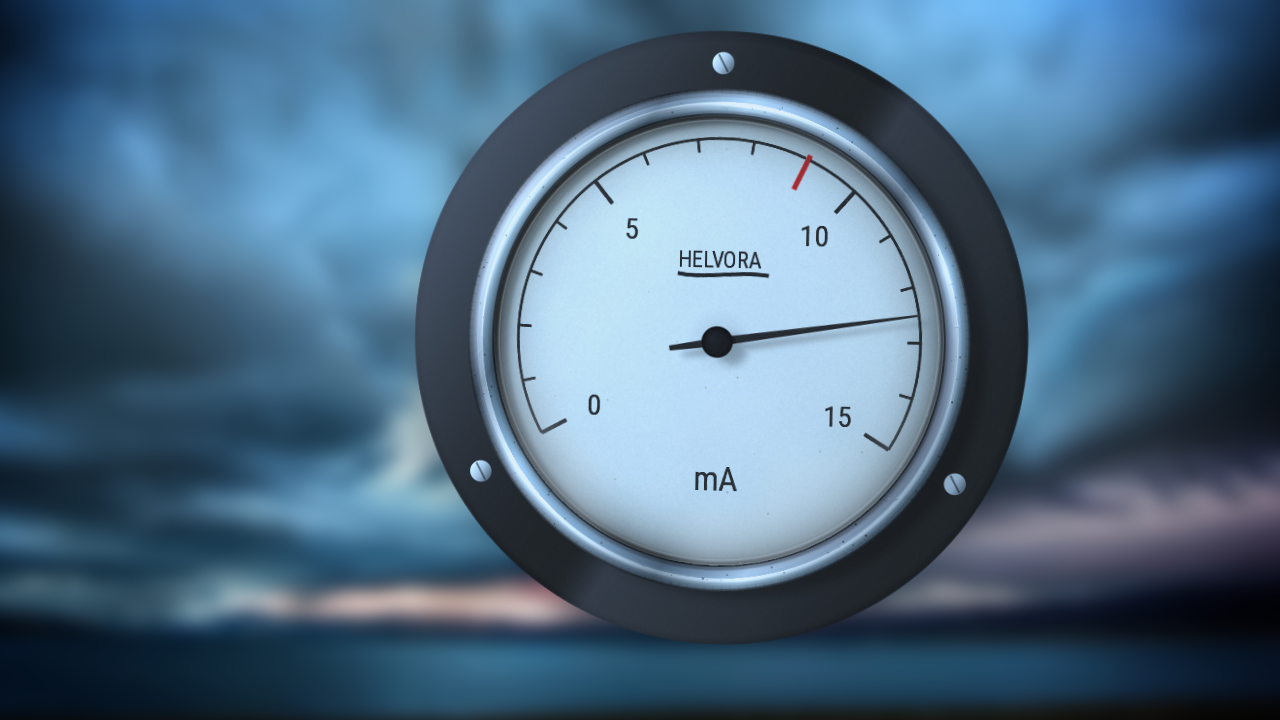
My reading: value=12.5 unit=mA
